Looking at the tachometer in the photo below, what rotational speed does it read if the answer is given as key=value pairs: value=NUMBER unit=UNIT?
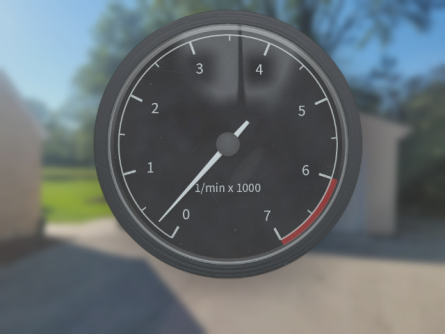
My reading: value=250 unit=rpm
